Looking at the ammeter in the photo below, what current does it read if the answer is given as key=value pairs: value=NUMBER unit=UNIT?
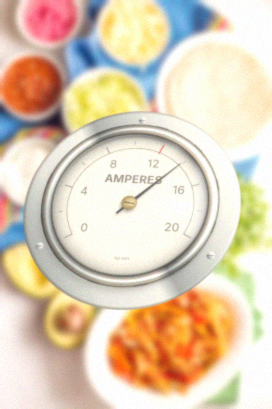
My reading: value=14 unit=A
